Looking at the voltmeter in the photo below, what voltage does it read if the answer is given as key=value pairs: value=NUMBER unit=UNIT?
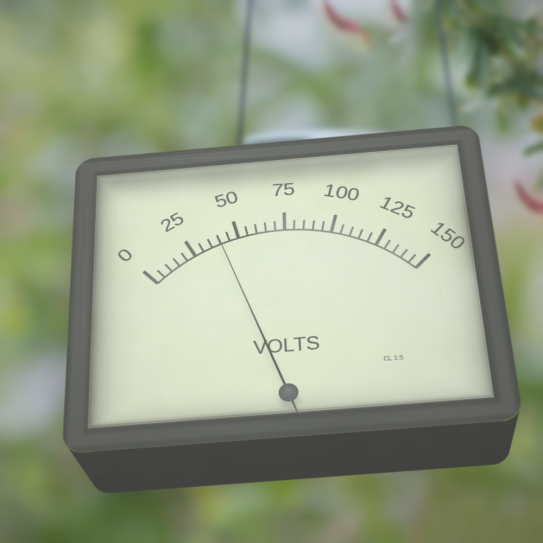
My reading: value=40 unit=V
